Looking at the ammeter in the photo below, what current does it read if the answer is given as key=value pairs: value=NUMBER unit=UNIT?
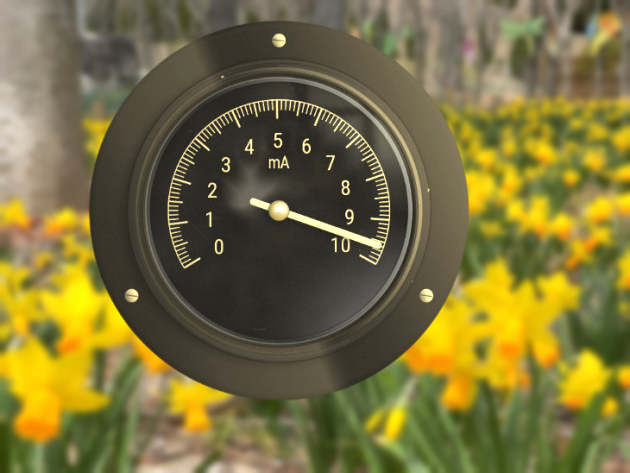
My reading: value=9.6 unit=mA
